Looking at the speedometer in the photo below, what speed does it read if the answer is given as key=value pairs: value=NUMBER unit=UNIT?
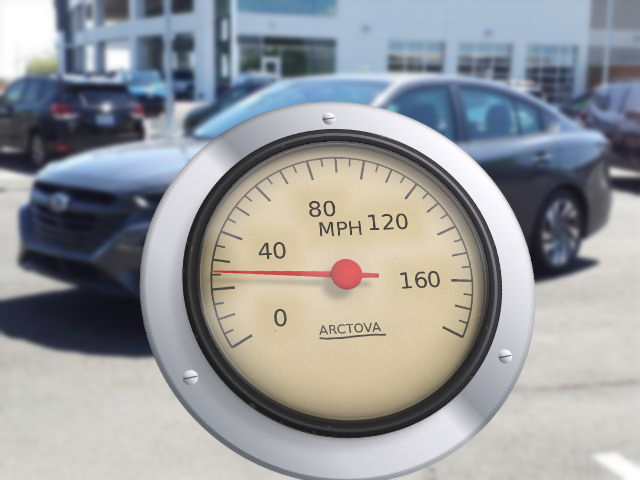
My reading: value=25 unit=mph
